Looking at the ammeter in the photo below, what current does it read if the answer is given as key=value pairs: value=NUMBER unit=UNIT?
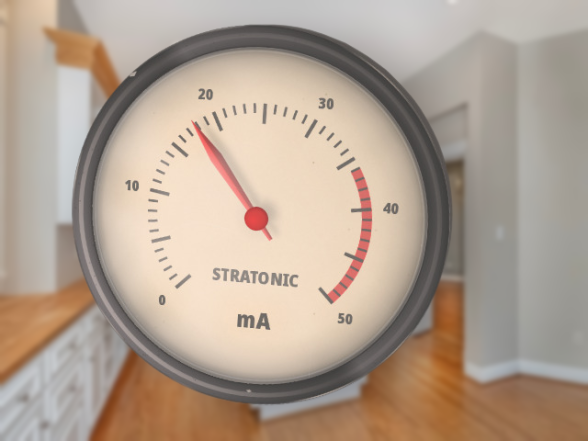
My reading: value=18 unit=mA
